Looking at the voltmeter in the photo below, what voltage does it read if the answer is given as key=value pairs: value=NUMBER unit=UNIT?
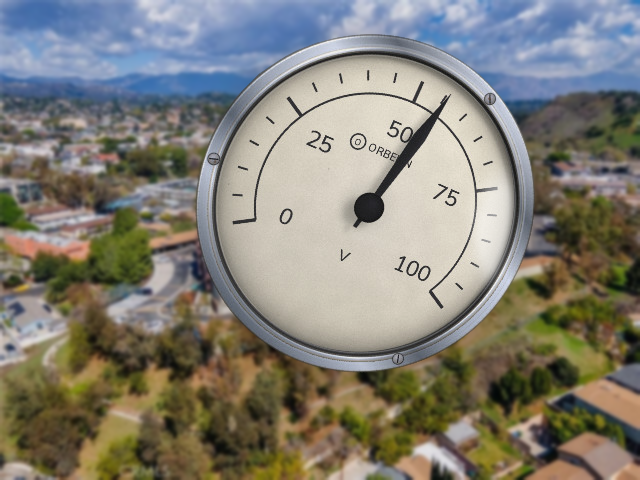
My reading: value=55 unit=V
